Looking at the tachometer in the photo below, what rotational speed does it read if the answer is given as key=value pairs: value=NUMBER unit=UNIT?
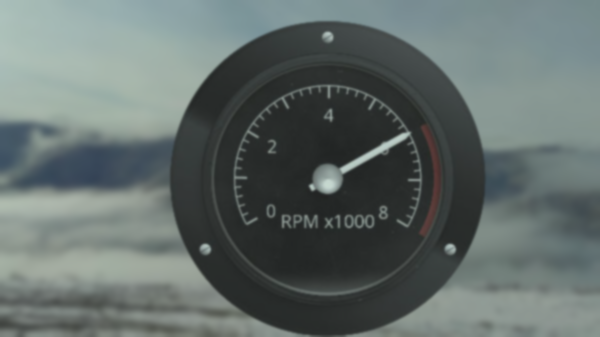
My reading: value=6000 unit=rpm
